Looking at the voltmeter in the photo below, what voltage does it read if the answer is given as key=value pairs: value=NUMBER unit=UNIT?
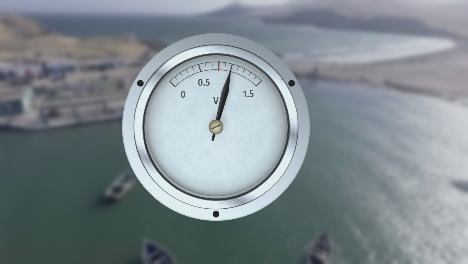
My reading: value=1 unit=V
